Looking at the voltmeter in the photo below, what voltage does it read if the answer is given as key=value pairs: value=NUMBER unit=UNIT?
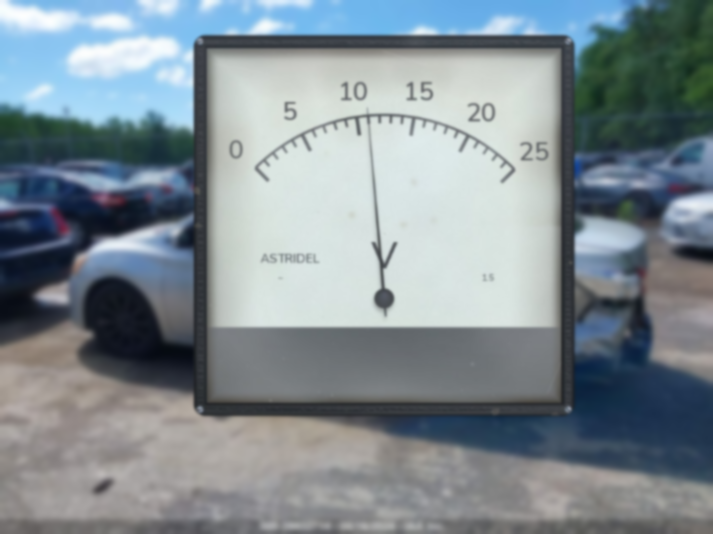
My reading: value=11 unit=V
